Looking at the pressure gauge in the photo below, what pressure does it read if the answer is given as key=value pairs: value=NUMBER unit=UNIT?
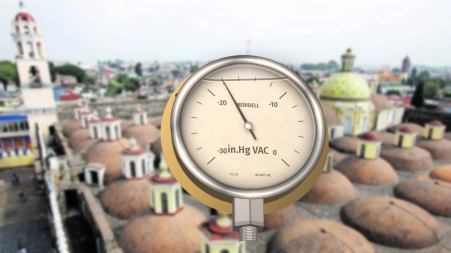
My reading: value=-18 unit=inHg
